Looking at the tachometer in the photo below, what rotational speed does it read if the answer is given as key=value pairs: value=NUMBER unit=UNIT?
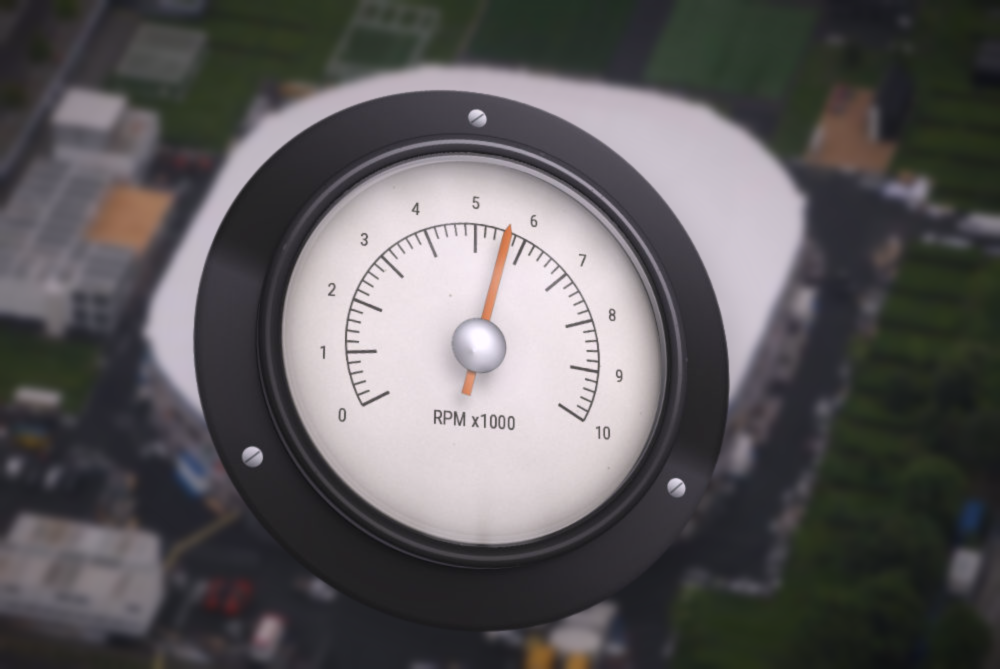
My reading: value=5600 unit=rpm
